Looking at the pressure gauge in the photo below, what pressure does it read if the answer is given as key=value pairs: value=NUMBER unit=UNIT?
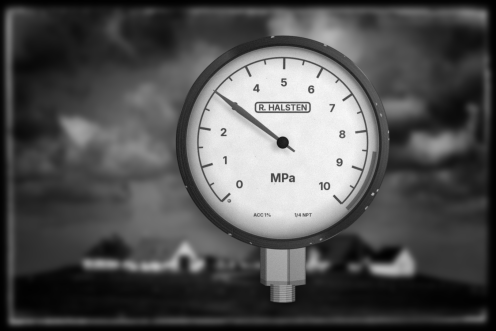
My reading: value=3 unit=MPa
